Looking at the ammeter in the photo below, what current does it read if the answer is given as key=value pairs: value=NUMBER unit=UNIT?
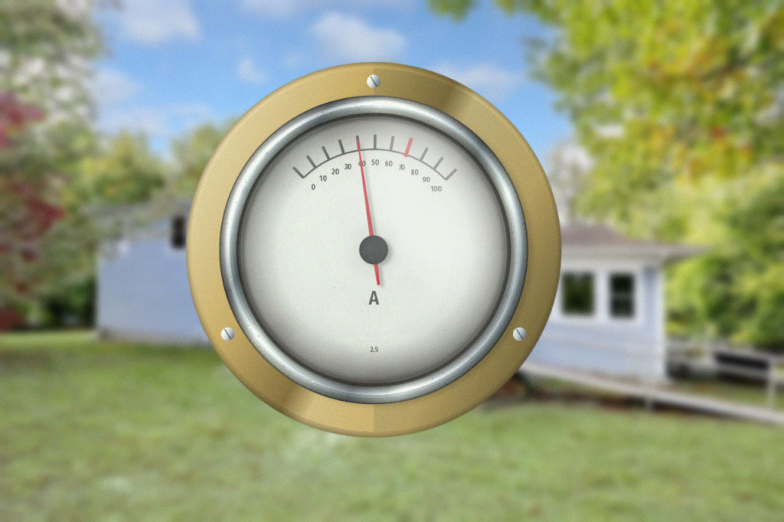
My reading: value=40 unit=A
